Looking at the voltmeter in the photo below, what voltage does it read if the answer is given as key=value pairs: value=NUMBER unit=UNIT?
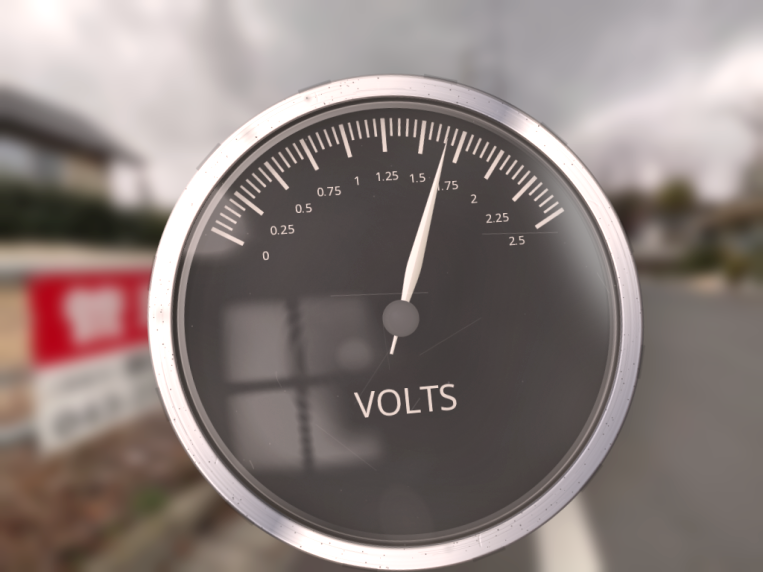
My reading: value=1.65 unit=V
